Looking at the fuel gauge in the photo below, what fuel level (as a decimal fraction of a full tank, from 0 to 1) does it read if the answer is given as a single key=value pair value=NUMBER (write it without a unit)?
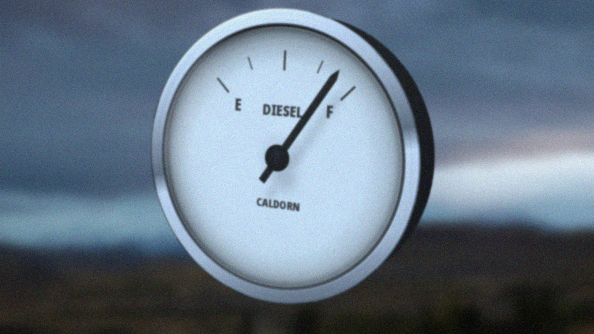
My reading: value=0.875
